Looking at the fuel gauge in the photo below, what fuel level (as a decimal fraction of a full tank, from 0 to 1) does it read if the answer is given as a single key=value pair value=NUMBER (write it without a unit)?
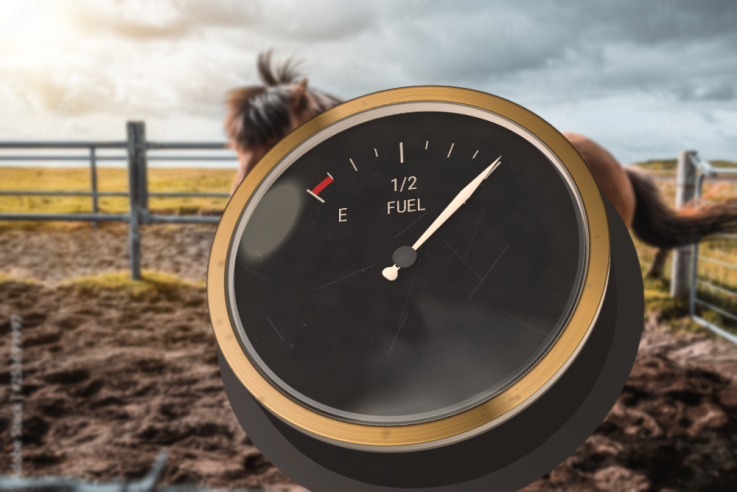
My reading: value=1
